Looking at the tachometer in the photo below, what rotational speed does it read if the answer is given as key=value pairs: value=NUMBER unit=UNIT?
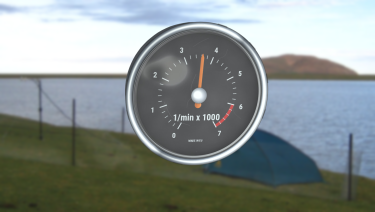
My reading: value=3600 unit=rpm
